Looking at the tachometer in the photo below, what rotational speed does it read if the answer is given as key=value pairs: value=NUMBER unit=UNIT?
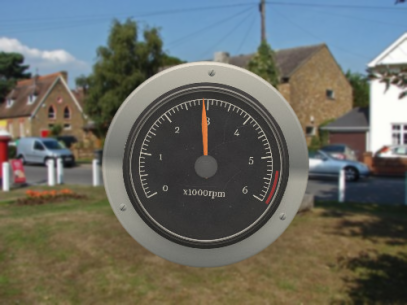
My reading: value=2900 unit=rpm
